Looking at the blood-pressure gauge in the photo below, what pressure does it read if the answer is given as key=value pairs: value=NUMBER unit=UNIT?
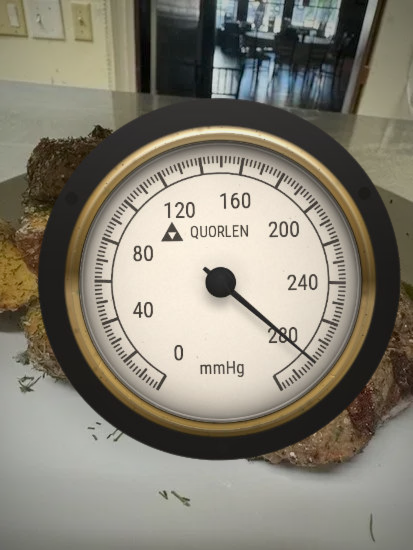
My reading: value=280 unit=mmHg
